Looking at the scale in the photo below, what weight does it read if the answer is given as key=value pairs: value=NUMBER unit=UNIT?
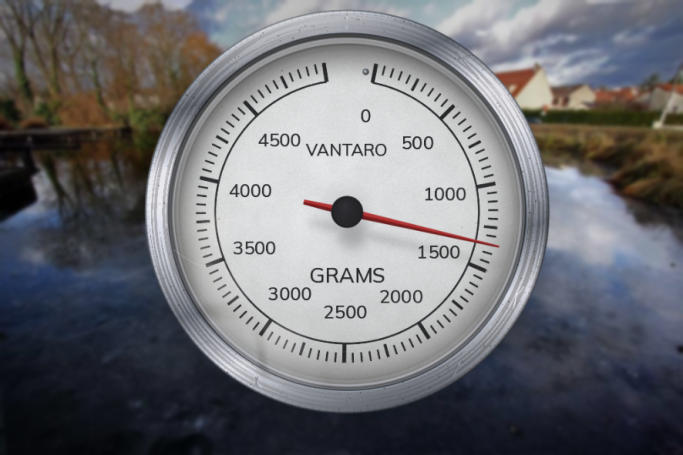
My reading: value=1350 unit=g
